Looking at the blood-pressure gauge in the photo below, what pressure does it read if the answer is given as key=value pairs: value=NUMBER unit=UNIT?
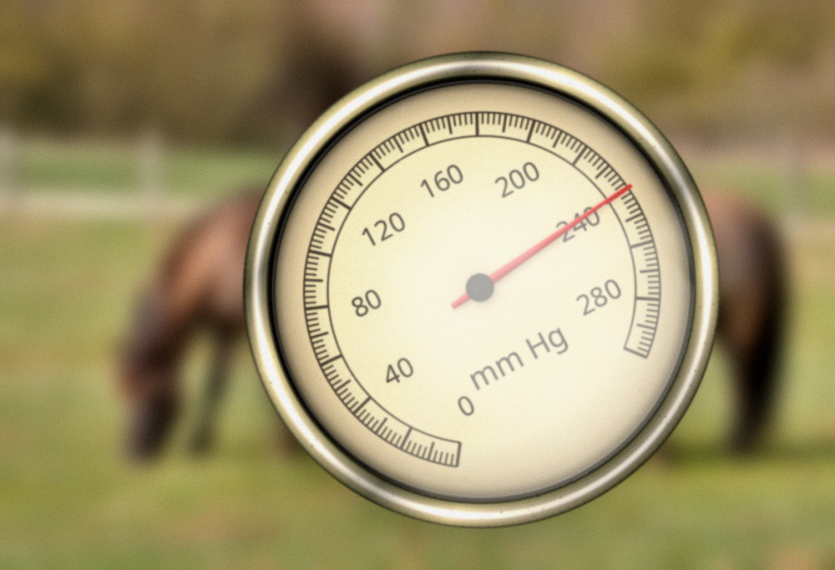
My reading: value=240 unit=mmHg
